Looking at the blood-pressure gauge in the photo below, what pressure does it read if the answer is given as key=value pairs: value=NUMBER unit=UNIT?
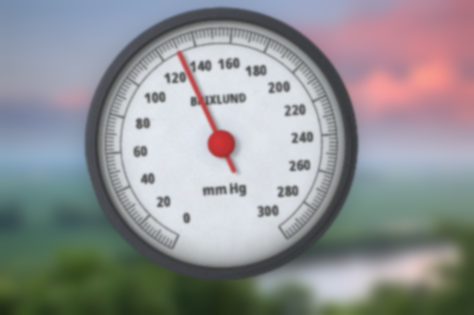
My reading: value=130 unit=mmHg
